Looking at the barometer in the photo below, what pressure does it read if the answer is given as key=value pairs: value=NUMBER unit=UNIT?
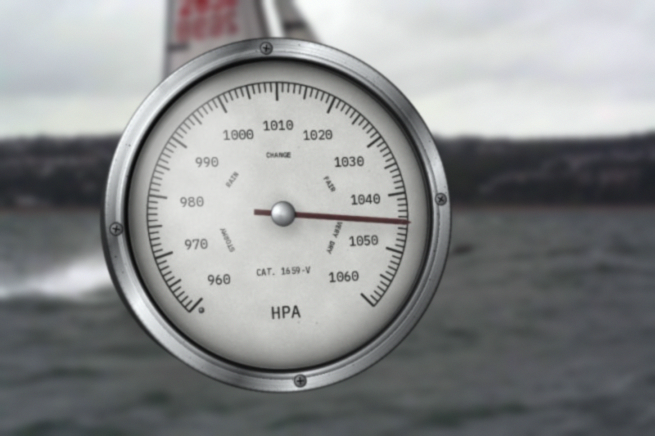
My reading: value=1045 unit=hPa
